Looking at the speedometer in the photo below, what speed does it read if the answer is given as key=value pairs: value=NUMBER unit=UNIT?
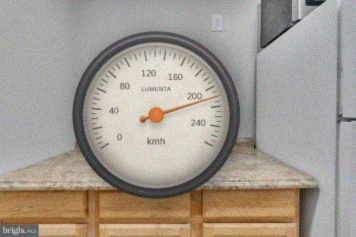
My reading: value=210 unit=km/h
